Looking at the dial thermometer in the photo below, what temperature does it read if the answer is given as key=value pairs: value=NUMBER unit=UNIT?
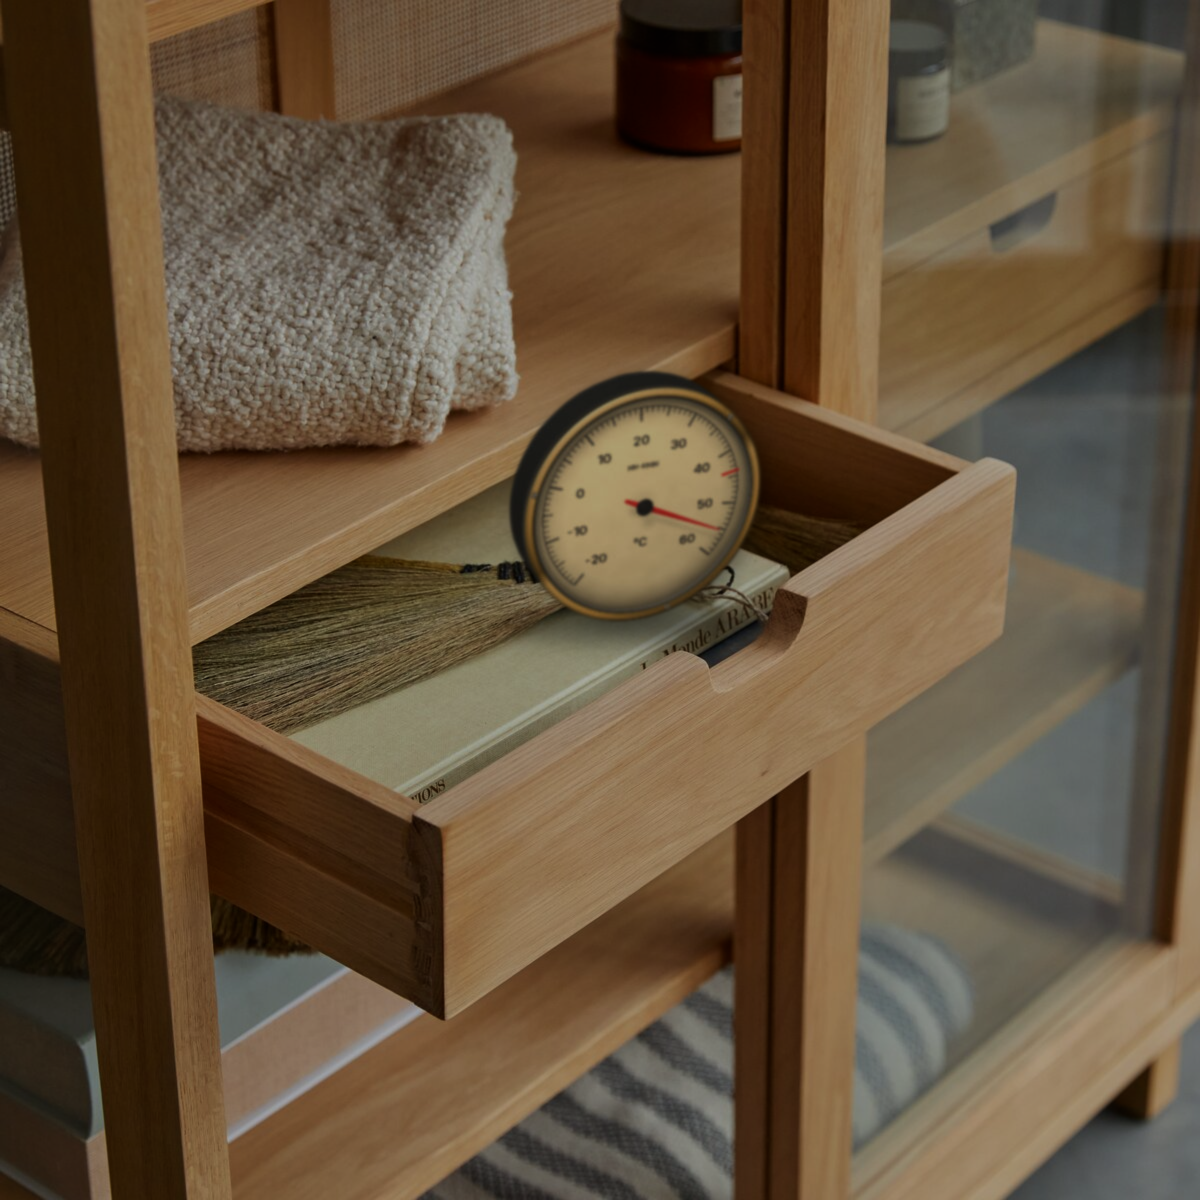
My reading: value=55 unit=°C
